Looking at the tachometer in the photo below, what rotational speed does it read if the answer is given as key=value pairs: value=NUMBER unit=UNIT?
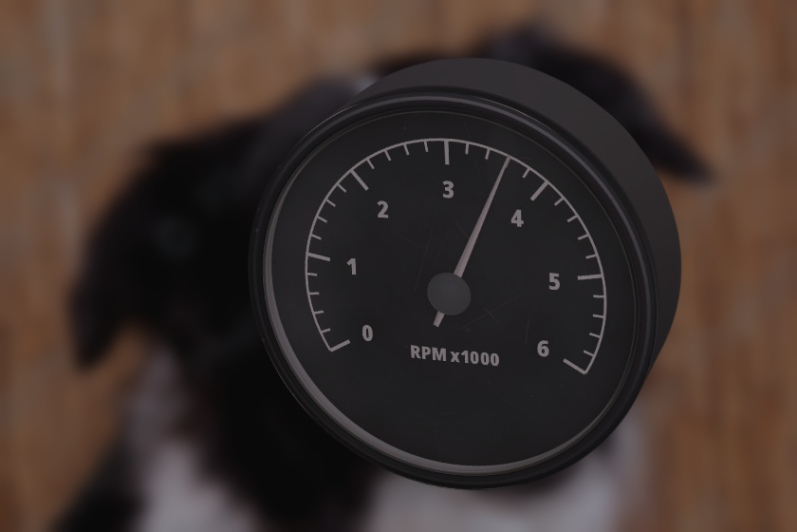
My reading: value=3600 unit=rpm
